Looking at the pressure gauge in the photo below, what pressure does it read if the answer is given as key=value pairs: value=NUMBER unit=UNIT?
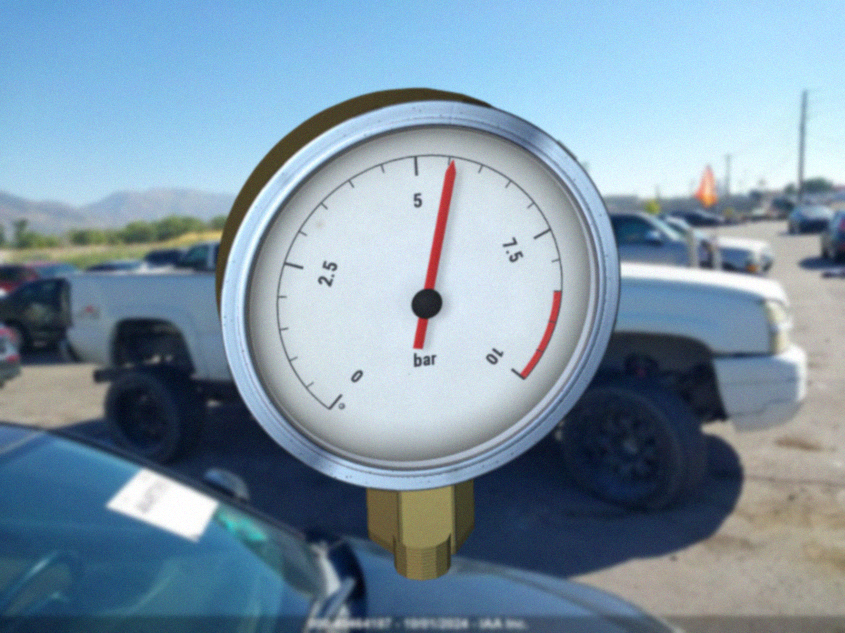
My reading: value=5.5 unit=bar
